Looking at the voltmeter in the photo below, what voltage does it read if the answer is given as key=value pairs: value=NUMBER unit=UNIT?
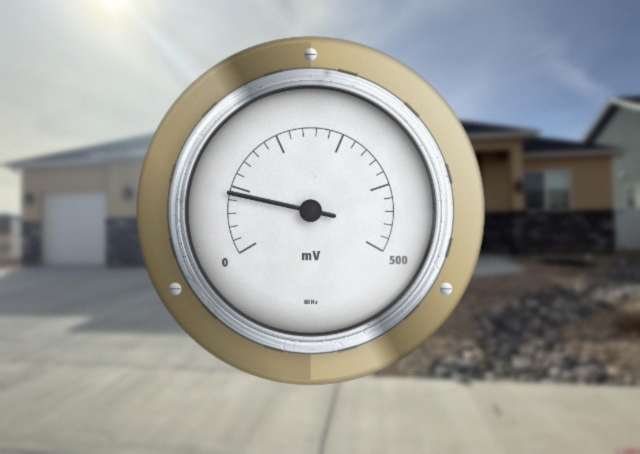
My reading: value=90 unit=mV
